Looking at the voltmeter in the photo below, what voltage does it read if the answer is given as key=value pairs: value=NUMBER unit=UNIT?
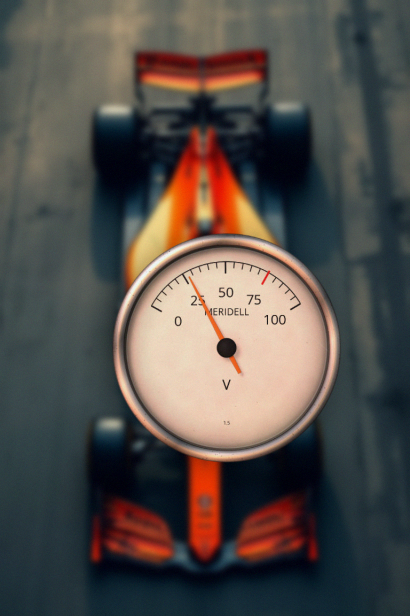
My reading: value=27.5 unit=V
